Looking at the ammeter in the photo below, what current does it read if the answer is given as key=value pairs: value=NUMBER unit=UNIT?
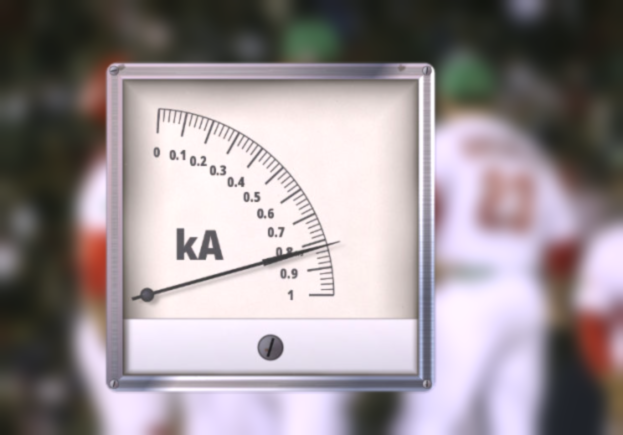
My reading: value=0.82 unit=kA
